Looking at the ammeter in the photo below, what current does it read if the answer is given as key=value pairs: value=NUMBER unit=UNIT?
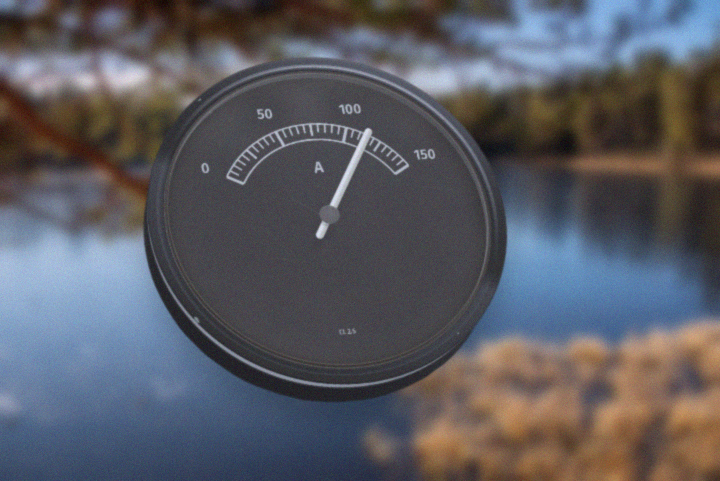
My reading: value=115 unit=A
